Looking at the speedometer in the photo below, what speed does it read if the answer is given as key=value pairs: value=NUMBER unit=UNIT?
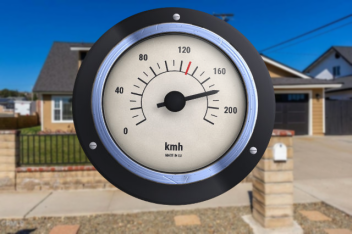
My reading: value=180 unit=km/h
